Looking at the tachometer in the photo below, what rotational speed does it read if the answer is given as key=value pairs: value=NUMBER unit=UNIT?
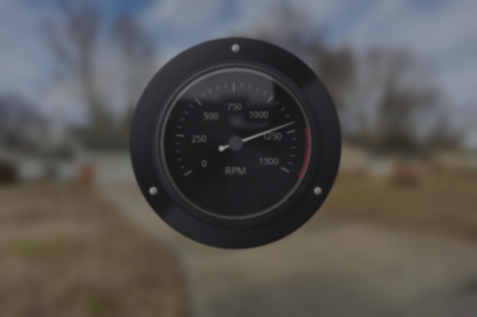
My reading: value=1200 unit=rpm
